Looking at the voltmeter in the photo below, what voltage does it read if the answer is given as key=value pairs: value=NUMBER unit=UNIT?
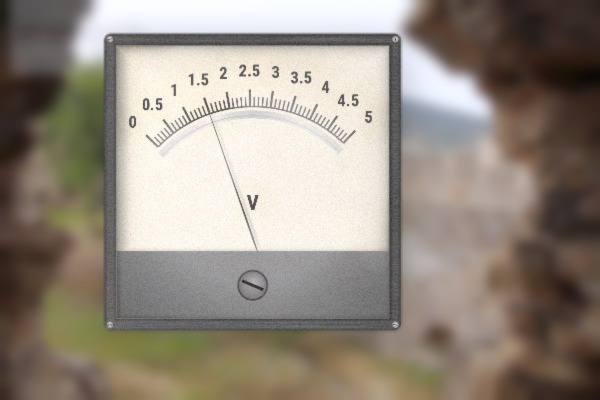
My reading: value=1.5 unit=V
